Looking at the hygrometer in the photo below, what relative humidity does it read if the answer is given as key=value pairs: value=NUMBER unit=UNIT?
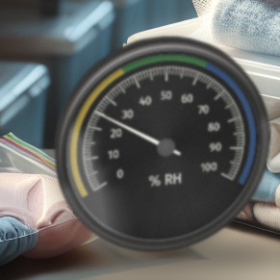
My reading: value=25 unit=%
